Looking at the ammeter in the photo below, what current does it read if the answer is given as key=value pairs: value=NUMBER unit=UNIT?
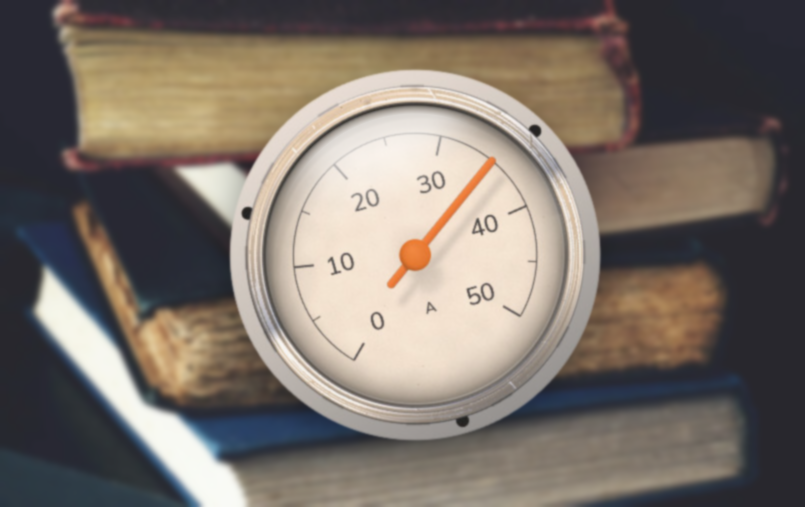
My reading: value=35 unit=A
